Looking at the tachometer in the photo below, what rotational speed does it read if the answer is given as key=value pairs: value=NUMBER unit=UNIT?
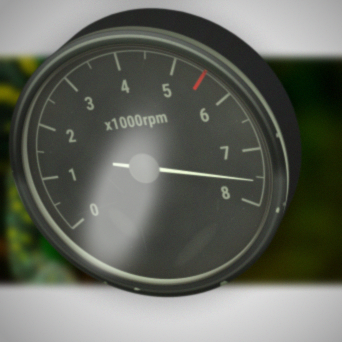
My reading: value=7500 unit=rpm
